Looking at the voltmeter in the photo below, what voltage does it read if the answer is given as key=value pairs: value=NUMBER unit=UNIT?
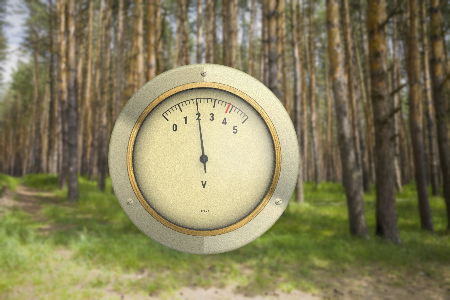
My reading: value=2 unit=V
